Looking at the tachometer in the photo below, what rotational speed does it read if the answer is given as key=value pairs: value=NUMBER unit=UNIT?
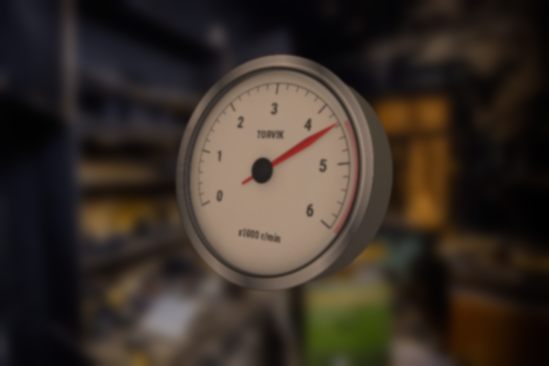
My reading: value=4400 unit=rpm
